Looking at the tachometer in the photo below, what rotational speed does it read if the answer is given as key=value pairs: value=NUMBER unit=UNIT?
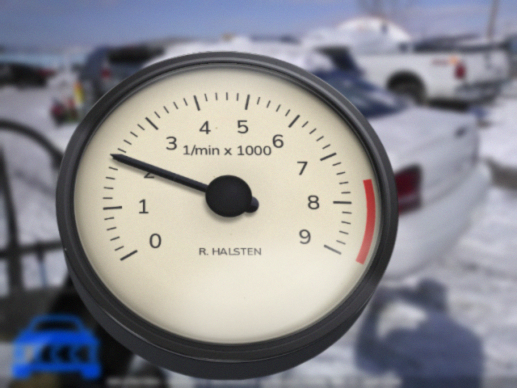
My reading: value=2000 unit=rpm
